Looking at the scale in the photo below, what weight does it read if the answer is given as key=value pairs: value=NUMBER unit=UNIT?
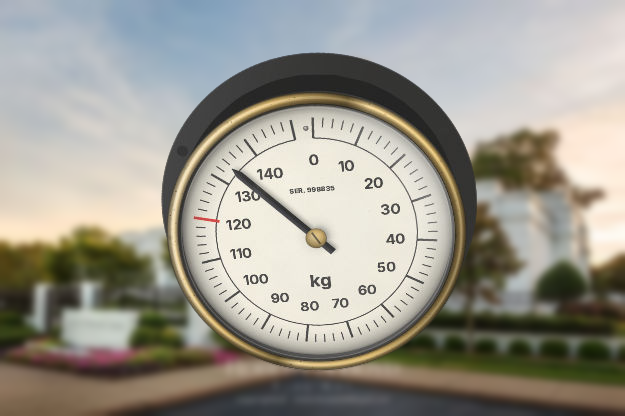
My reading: value=134 unit=kg
